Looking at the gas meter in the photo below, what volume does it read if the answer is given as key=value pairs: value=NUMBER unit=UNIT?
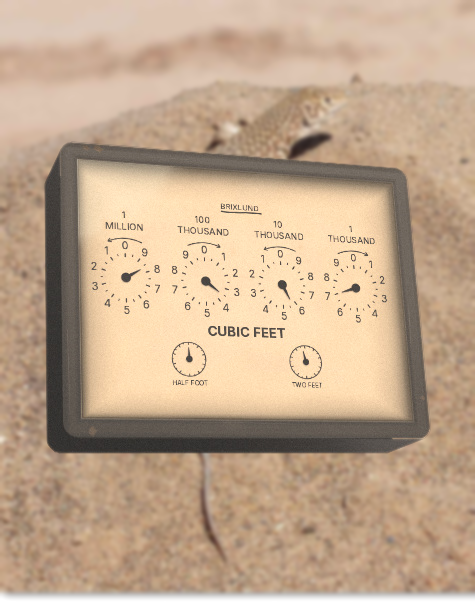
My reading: value=835700 unit=ft³
